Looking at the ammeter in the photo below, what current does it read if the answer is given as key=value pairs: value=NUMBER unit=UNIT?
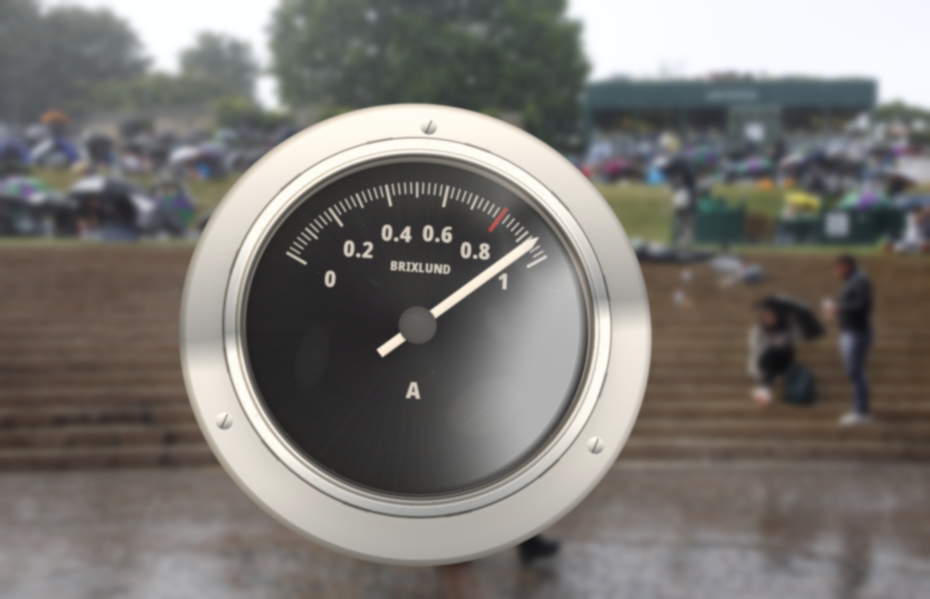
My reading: value=0.94 unit=A
